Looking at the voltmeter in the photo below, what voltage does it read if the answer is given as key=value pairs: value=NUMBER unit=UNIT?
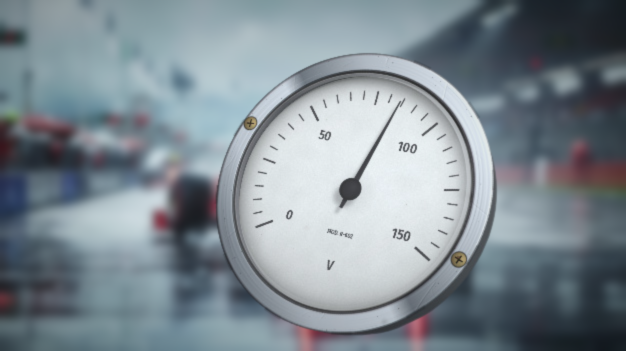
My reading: value=85 unit=V
